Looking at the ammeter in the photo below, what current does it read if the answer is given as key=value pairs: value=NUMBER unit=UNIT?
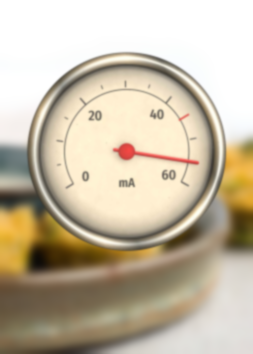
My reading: value=55 unit=mA
